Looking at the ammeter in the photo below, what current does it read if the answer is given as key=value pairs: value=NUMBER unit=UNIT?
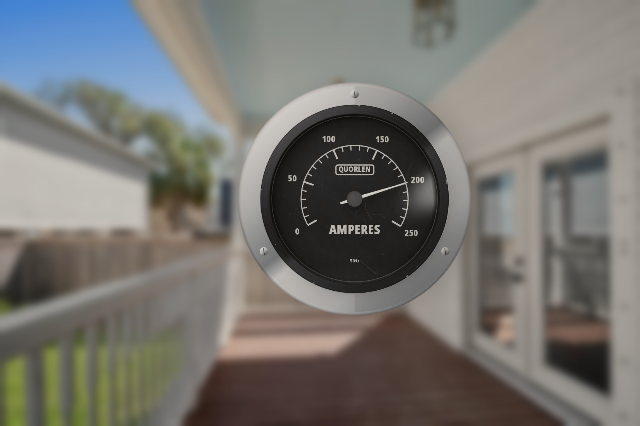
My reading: value=200 unit=A
